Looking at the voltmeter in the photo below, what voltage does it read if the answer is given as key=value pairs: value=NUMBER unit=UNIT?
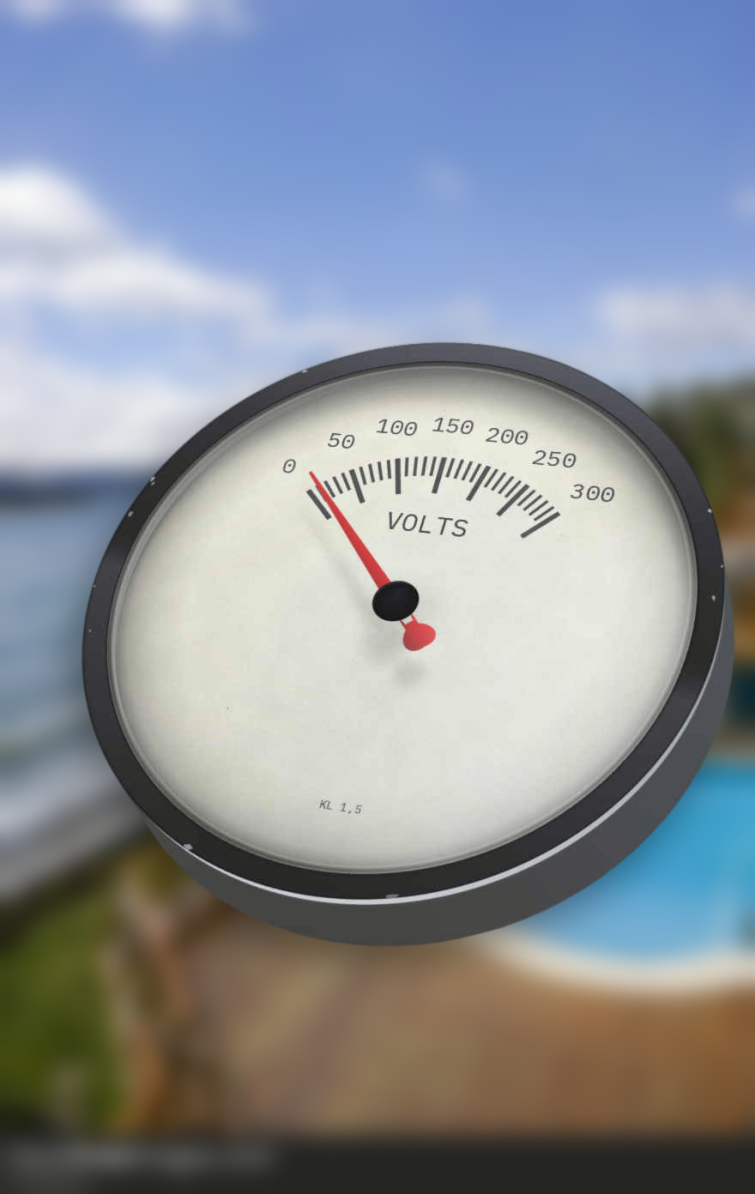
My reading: value=10 unit=V
